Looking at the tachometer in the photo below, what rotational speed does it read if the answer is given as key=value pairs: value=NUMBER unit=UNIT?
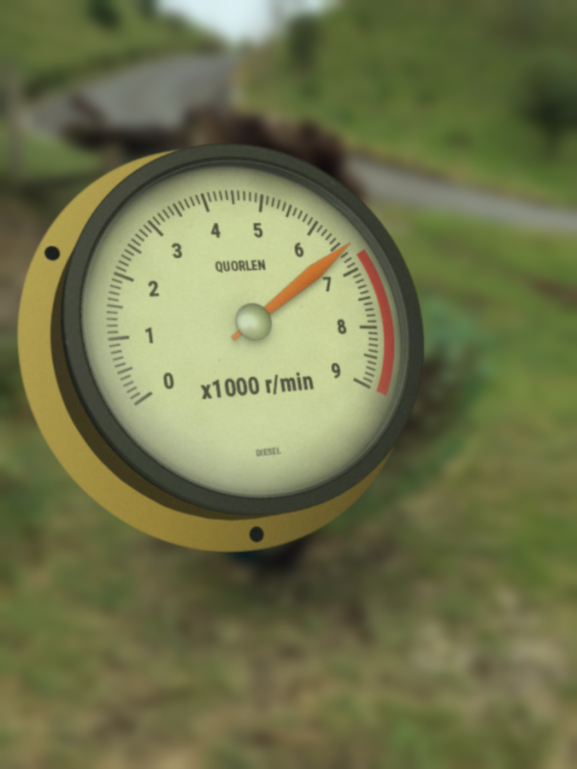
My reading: value=6600 unit=rpm
